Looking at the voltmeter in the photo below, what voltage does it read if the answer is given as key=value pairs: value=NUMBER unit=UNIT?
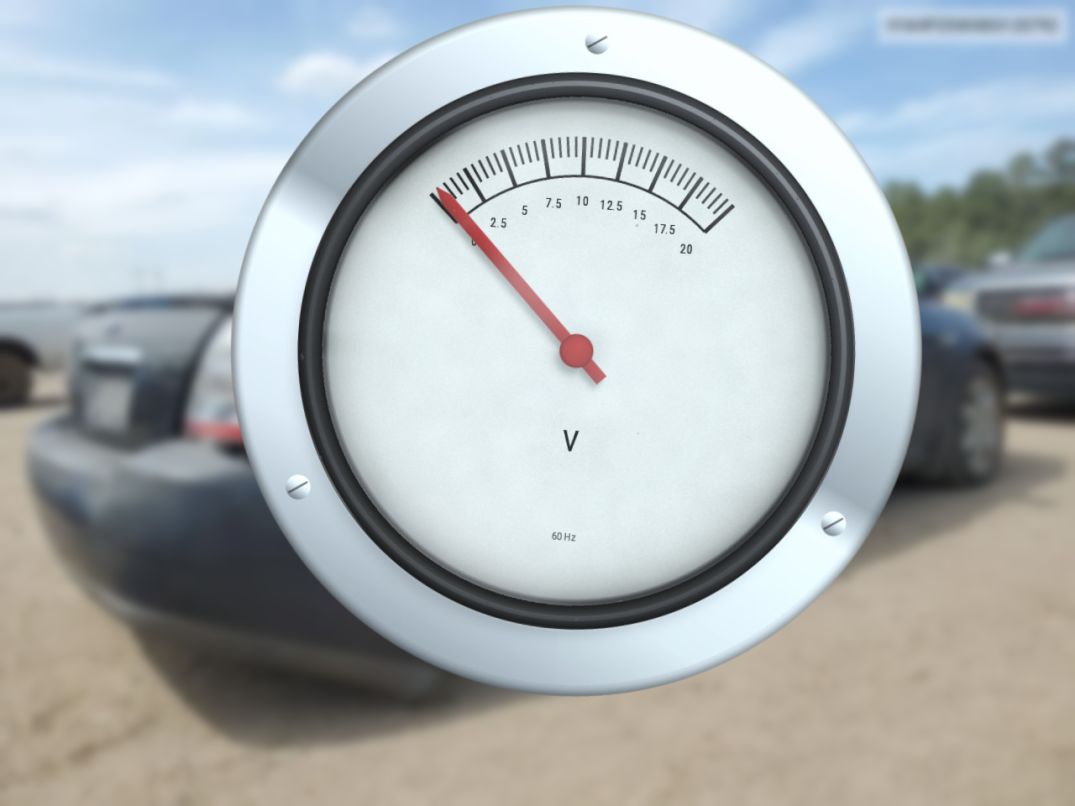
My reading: value=0.5 unit=V
